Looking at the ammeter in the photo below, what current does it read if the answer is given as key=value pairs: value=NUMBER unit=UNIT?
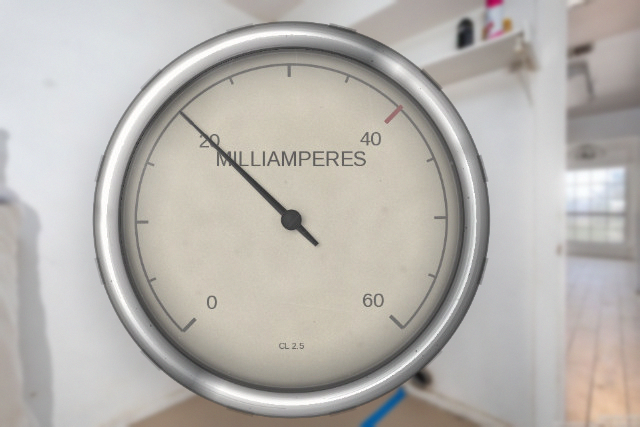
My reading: value=20 unit=mA
